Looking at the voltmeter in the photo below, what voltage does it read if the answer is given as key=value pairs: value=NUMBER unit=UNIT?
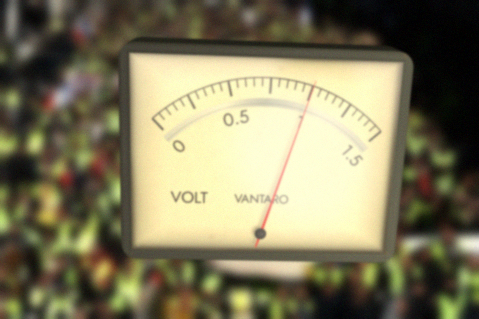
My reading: value=1 unit=V
